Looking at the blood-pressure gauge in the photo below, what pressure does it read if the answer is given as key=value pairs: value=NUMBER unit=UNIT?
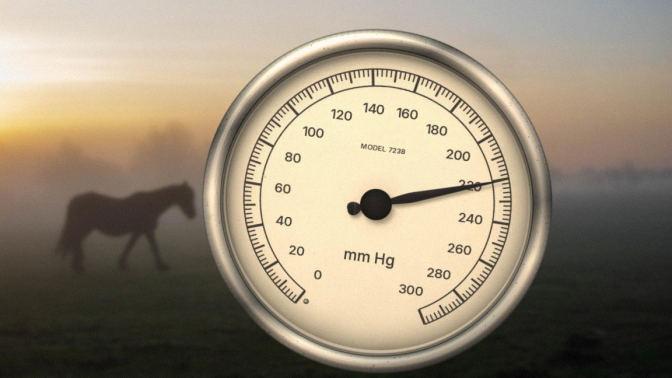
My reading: value=220 unit=mmHg
